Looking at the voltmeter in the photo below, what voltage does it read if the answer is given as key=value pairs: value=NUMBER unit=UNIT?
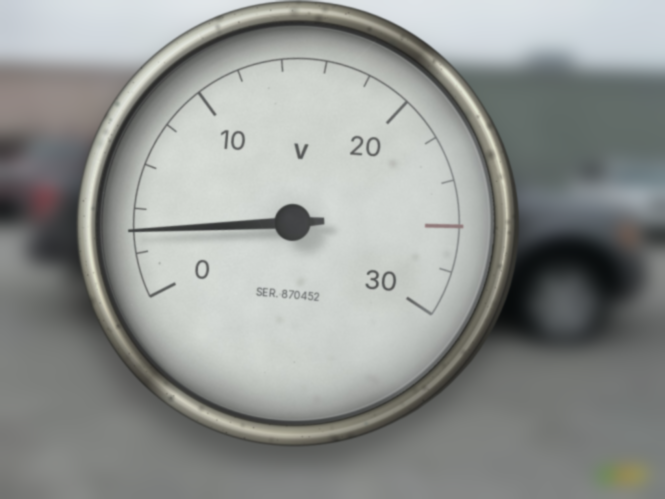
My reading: value=3 unit=V
